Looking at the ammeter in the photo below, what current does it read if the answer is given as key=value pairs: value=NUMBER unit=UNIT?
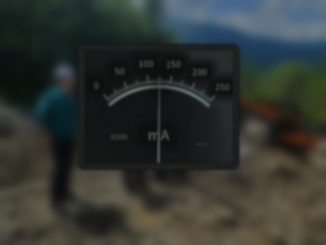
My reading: value=125 unit=mA
